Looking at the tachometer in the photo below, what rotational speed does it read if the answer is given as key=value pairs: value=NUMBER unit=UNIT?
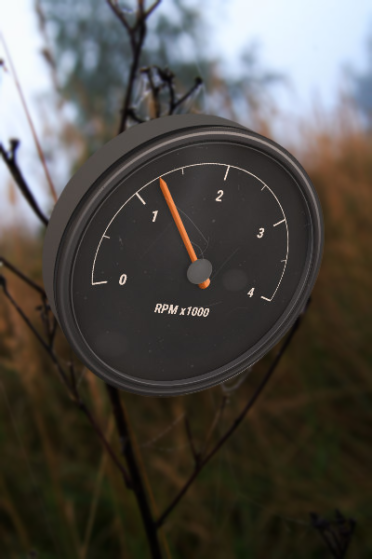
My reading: value=1250 unit=rpm
